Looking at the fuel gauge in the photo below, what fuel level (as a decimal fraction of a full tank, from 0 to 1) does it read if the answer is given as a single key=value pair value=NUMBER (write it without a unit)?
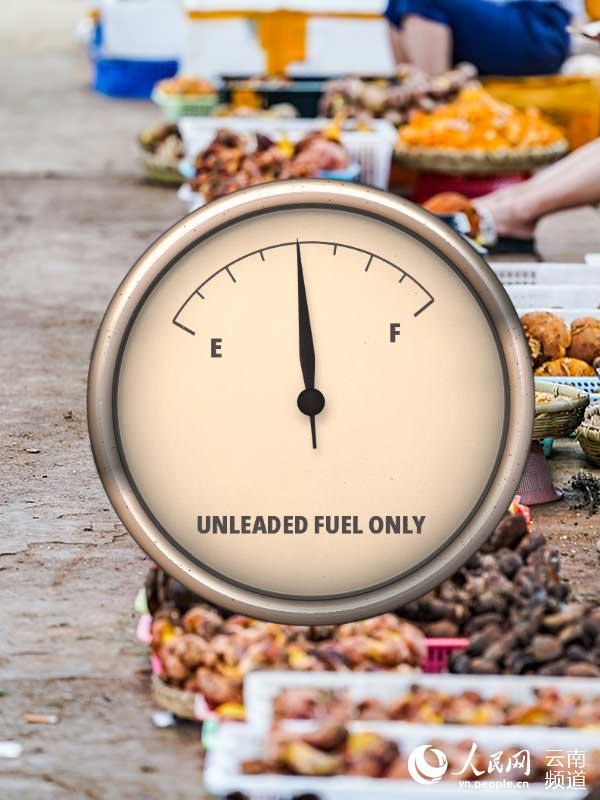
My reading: value=0.5
